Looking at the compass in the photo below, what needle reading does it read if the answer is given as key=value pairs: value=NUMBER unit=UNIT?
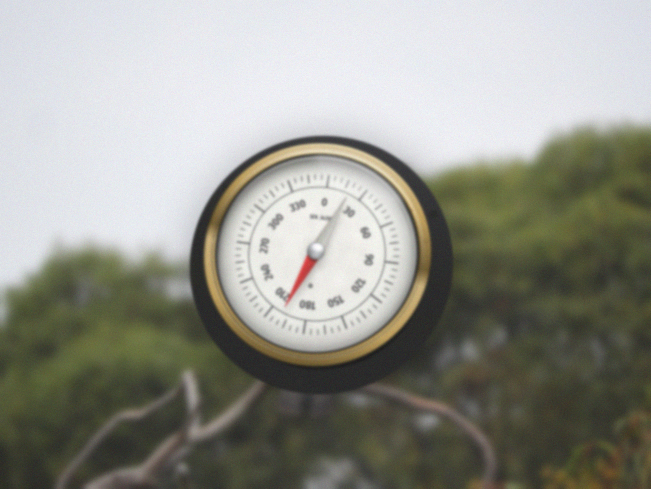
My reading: value=200 unit=°
